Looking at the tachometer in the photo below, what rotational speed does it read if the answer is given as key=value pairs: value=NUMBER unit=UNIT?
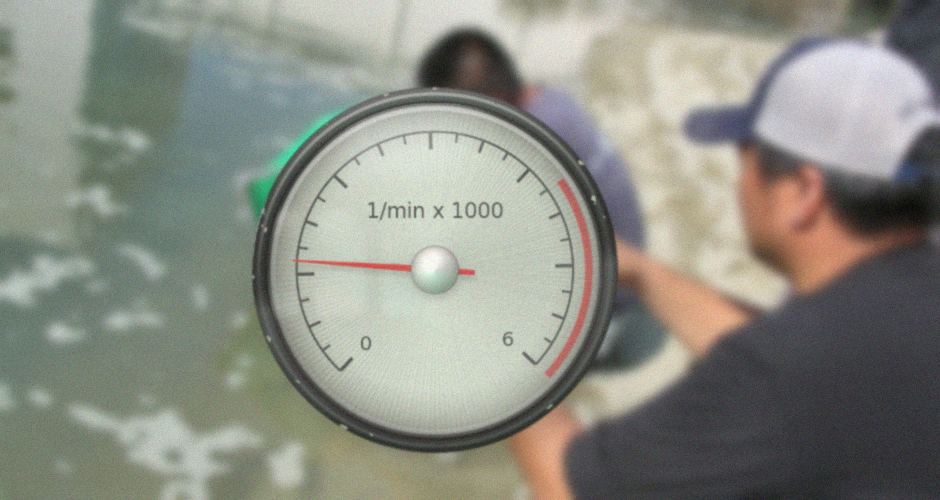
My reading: value=1125 unit=rpm
